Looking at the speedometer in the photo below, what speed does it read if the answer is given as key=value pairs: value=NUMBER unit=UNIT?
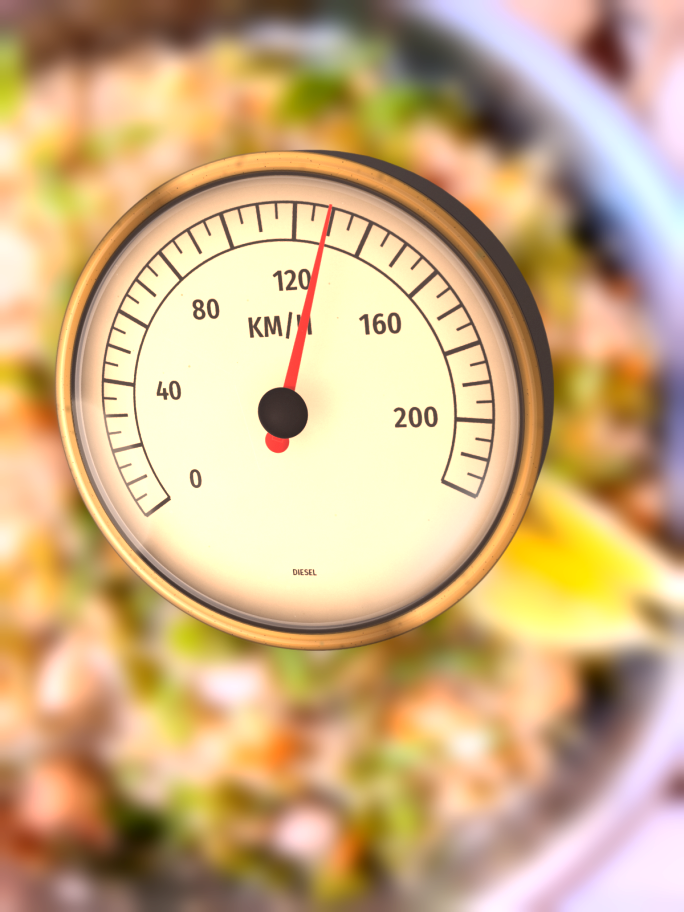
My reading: value=130 unit=km/h
